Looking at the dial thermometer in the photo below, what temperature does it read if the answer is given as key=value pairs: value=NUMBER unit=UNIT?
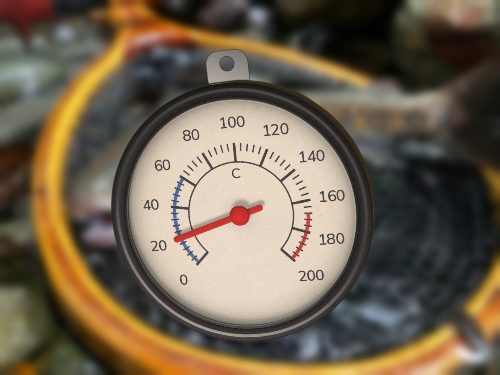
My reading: value=20 unit=°C
